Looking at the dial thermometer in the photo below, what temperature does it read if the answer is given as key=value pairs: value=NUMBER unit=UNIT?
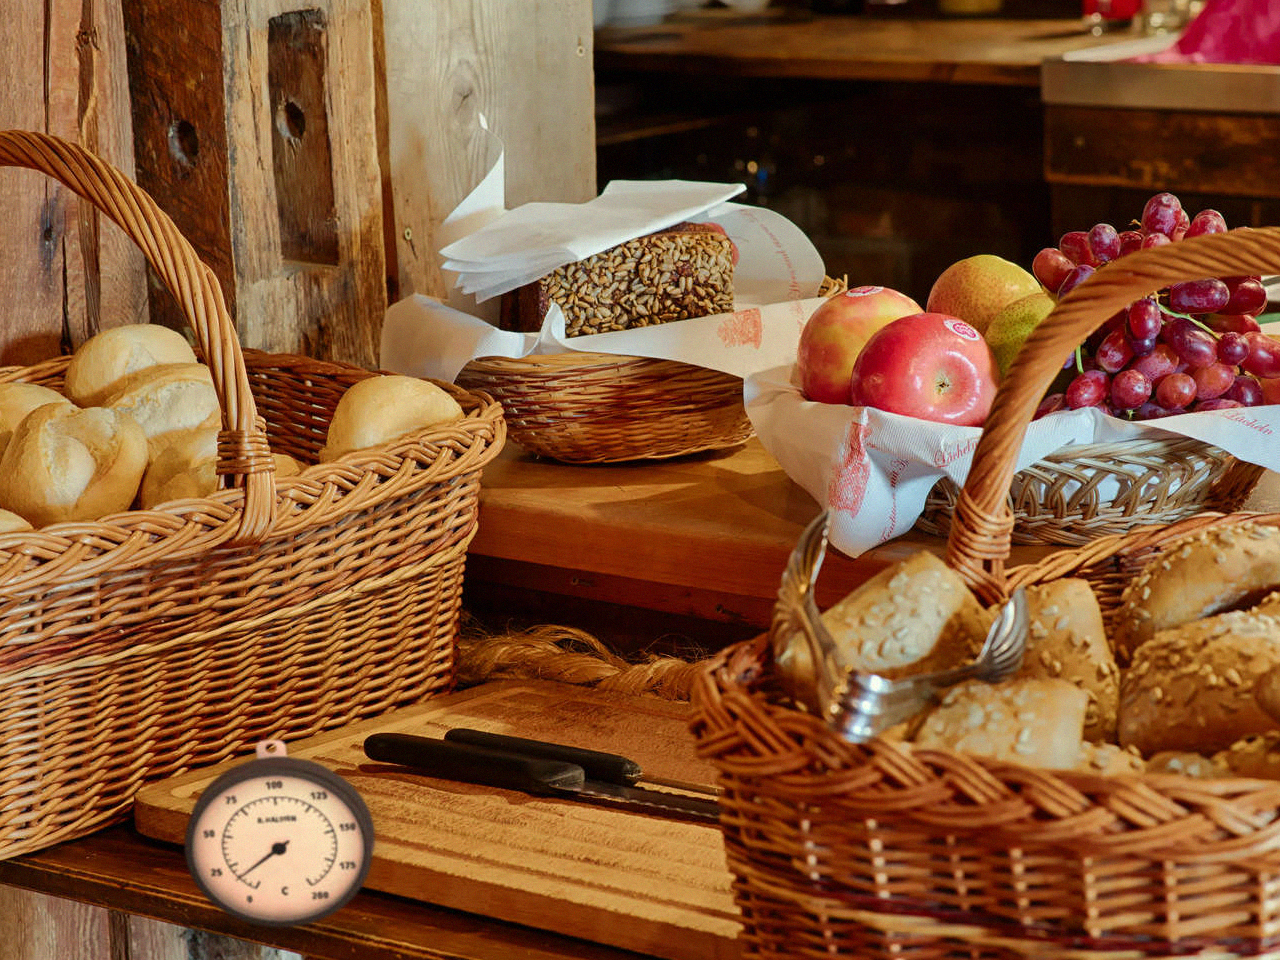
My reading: value=15 unit=°C
